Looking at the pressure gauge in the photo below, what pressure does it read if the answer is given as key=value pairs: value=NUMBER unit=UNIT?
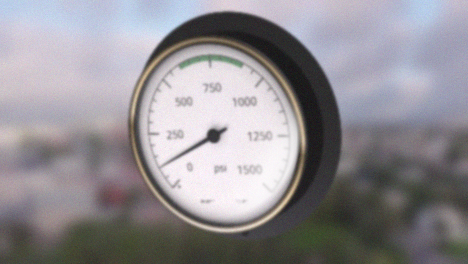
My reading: value=100 unit=psi
